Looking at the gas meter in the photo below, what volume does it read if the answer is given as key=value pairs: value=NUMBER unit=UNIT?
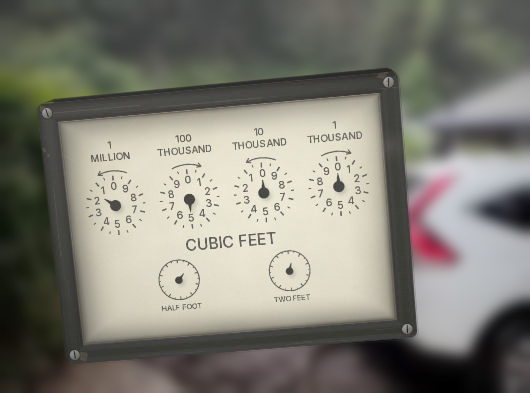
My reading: value=150000 unit=ft³
